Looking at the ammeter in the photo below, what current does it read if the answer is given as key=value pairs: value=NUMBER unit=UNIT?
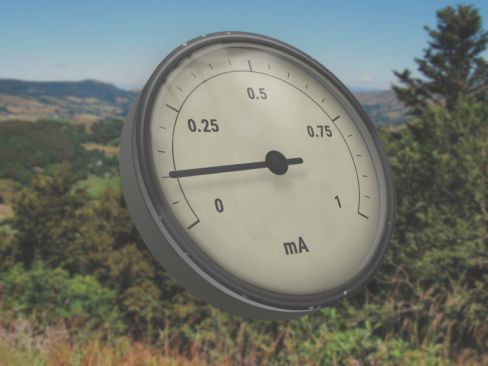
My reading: value=0.1 unit=mA
